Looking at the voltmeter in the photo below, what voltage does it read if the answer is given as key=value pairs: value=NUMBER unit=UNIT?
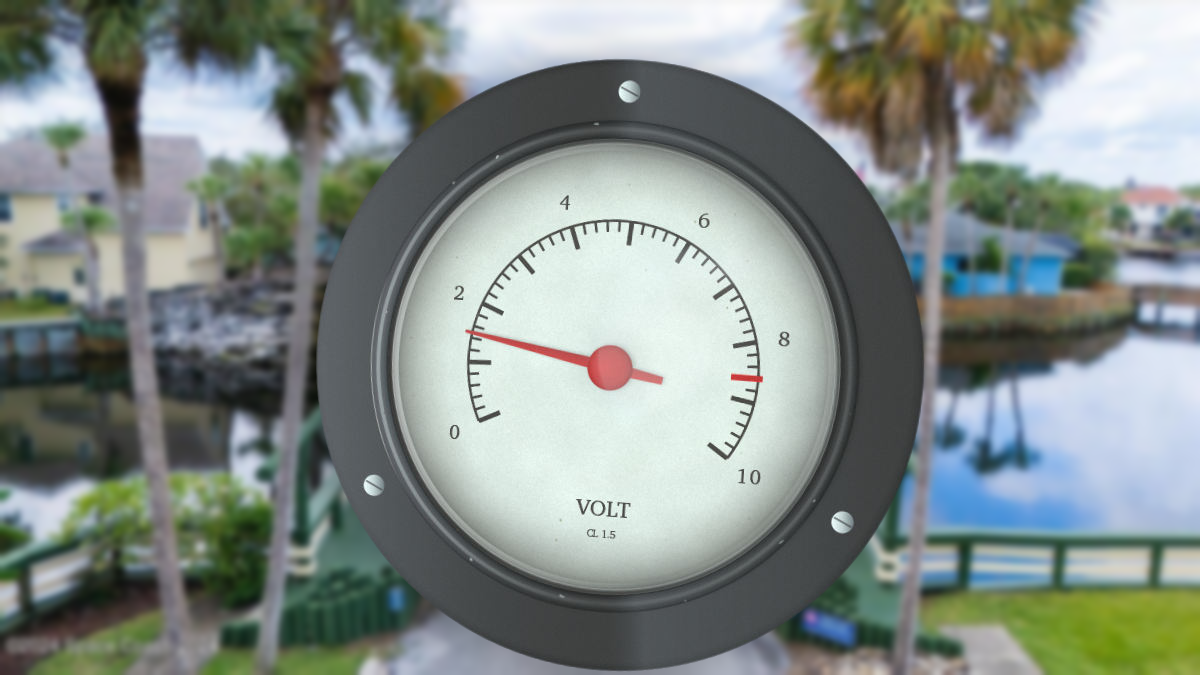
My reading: value=1.5 unit=V
